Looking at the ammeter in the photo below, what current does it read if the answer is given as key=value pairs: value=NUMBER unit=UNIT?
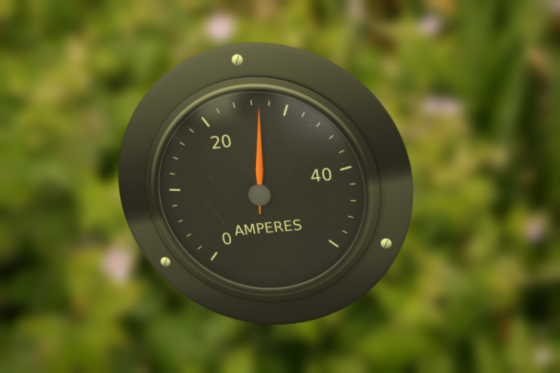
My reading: value=27 unit=A
